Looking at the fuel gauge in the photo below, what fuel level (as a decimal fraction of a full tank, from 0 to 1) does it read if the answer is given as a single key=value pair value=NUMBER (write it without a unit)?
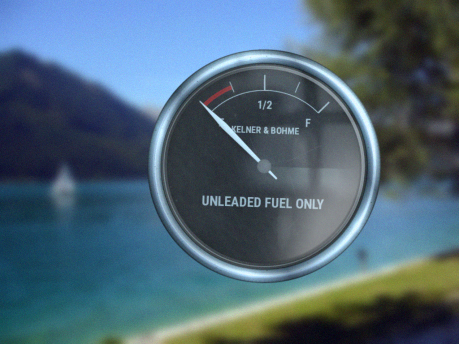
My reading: value=0
